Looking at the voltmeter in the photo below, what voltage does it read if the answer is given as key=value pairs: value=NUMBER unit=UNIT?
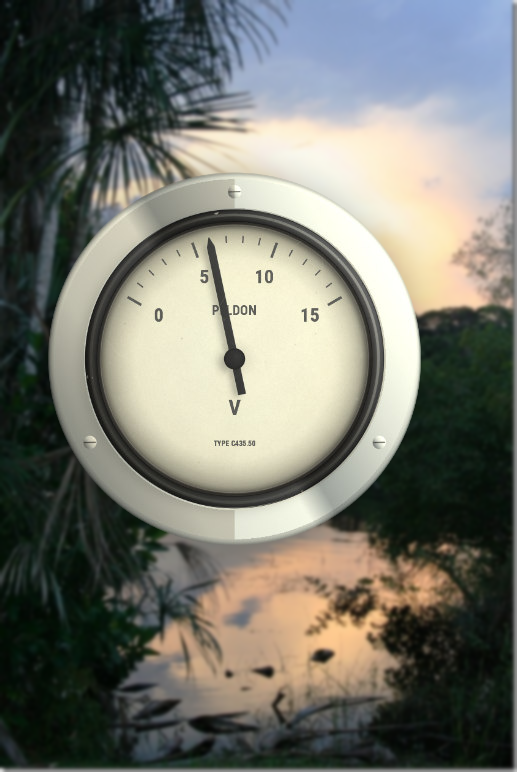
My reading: value=6 unit=V
